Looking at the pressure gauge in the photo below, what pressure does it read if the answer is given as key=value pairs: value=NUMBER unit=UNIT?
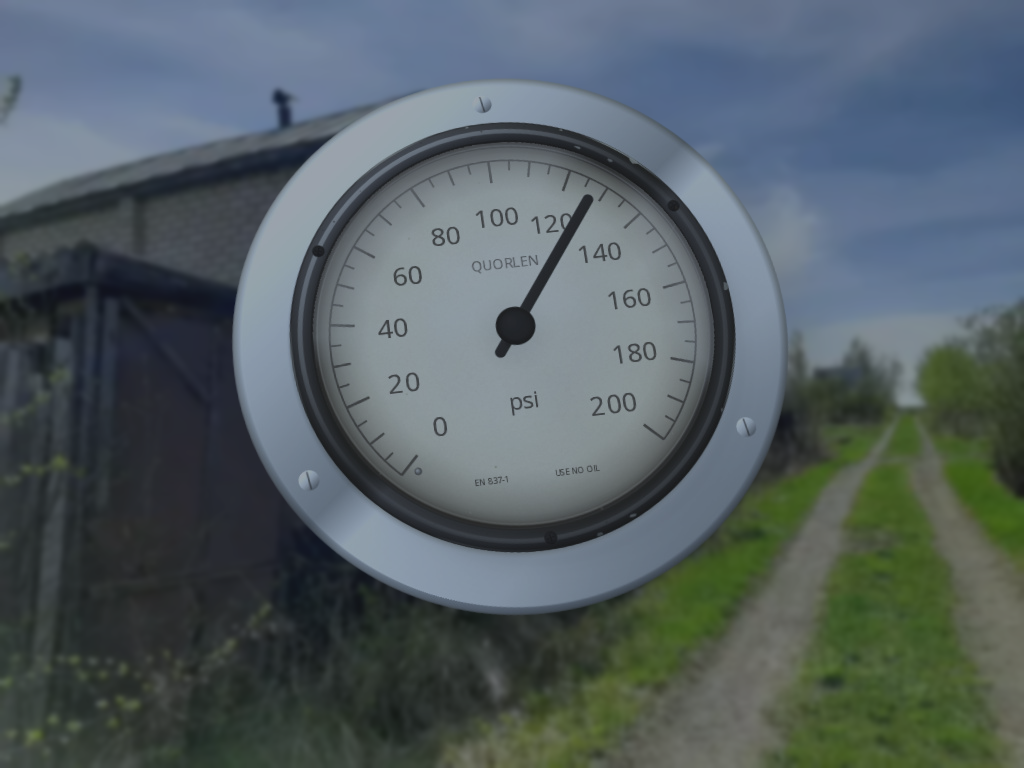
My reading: value=127.5 unit=psi
